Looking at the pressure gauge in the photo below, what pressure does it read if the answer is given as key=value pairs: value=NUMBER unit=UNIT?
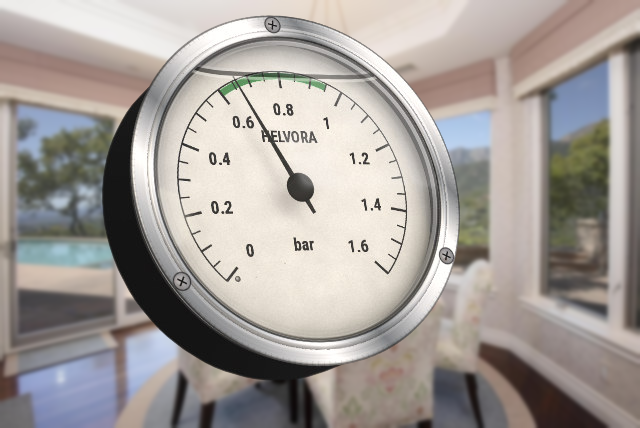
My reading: value=0.65 unit=bar
